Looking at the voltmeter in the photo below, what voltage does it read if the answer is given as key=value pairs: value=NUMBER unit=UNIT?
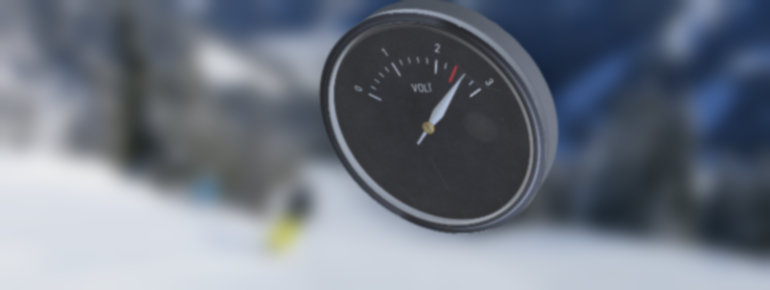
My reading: value=2.6 unit=V
